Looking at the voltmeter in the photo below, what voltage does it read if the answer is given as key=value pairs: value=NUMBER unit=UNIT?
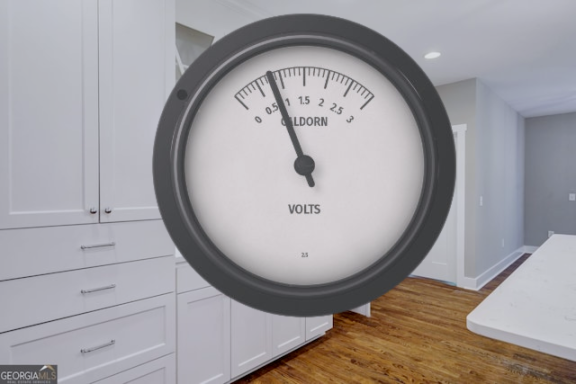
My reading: value=0.8 unit=V
